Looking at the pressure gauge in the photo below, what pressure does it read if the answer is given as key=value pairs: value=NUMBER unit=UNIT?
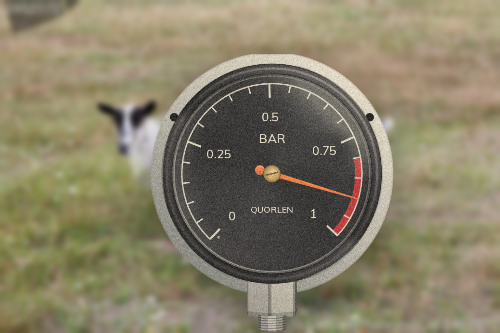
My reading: value=0.9 unit=bar
